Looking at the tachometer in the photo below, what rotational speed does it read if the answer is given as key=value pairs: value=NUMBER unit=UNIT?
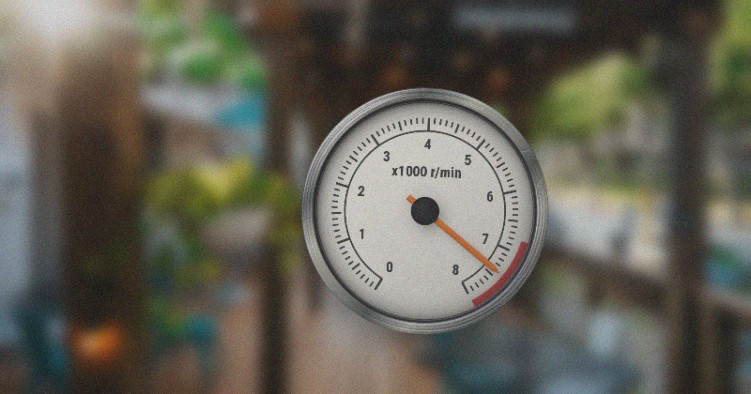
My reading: value=7400 unit=rpm
